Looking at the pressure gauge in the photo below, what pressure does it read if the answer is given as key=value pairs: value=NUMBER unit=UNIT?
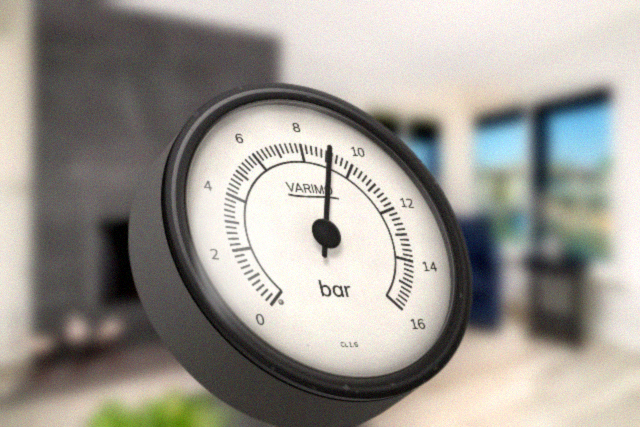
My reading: value=9 unit=bar
